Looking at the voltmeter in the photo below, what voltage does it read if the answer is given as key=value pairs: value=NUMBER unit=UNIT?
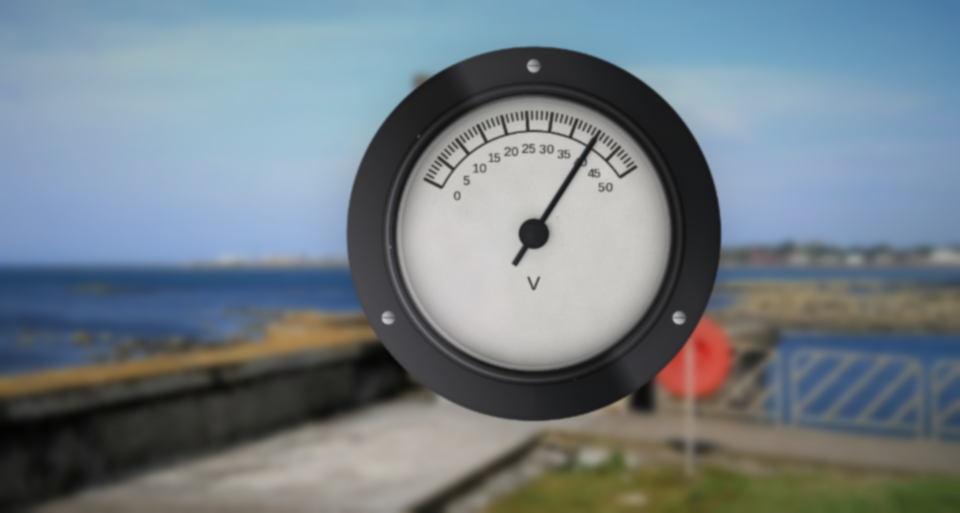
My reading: value=40 unit=V
